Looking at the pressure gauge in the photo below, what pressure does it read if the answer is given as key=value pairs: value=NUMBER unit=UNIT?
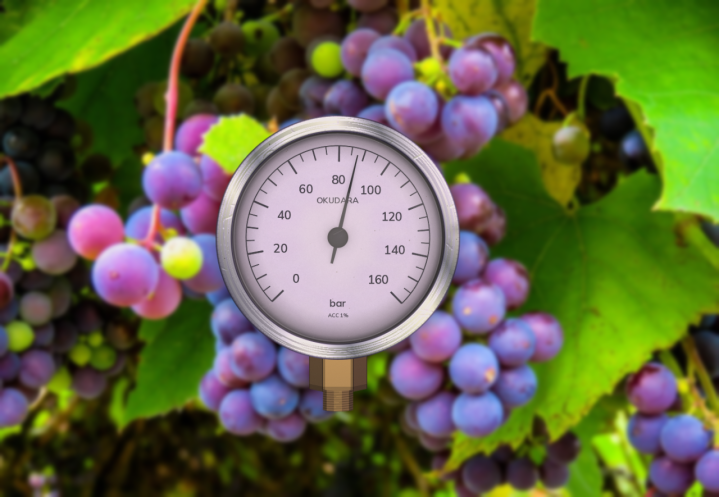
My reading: value=87.5 unit=bar
